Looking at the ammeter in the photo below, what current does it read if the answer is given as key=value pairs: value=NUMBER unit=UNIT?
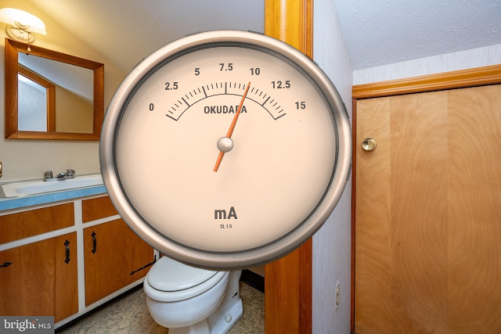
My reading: value=10 unit=mA
